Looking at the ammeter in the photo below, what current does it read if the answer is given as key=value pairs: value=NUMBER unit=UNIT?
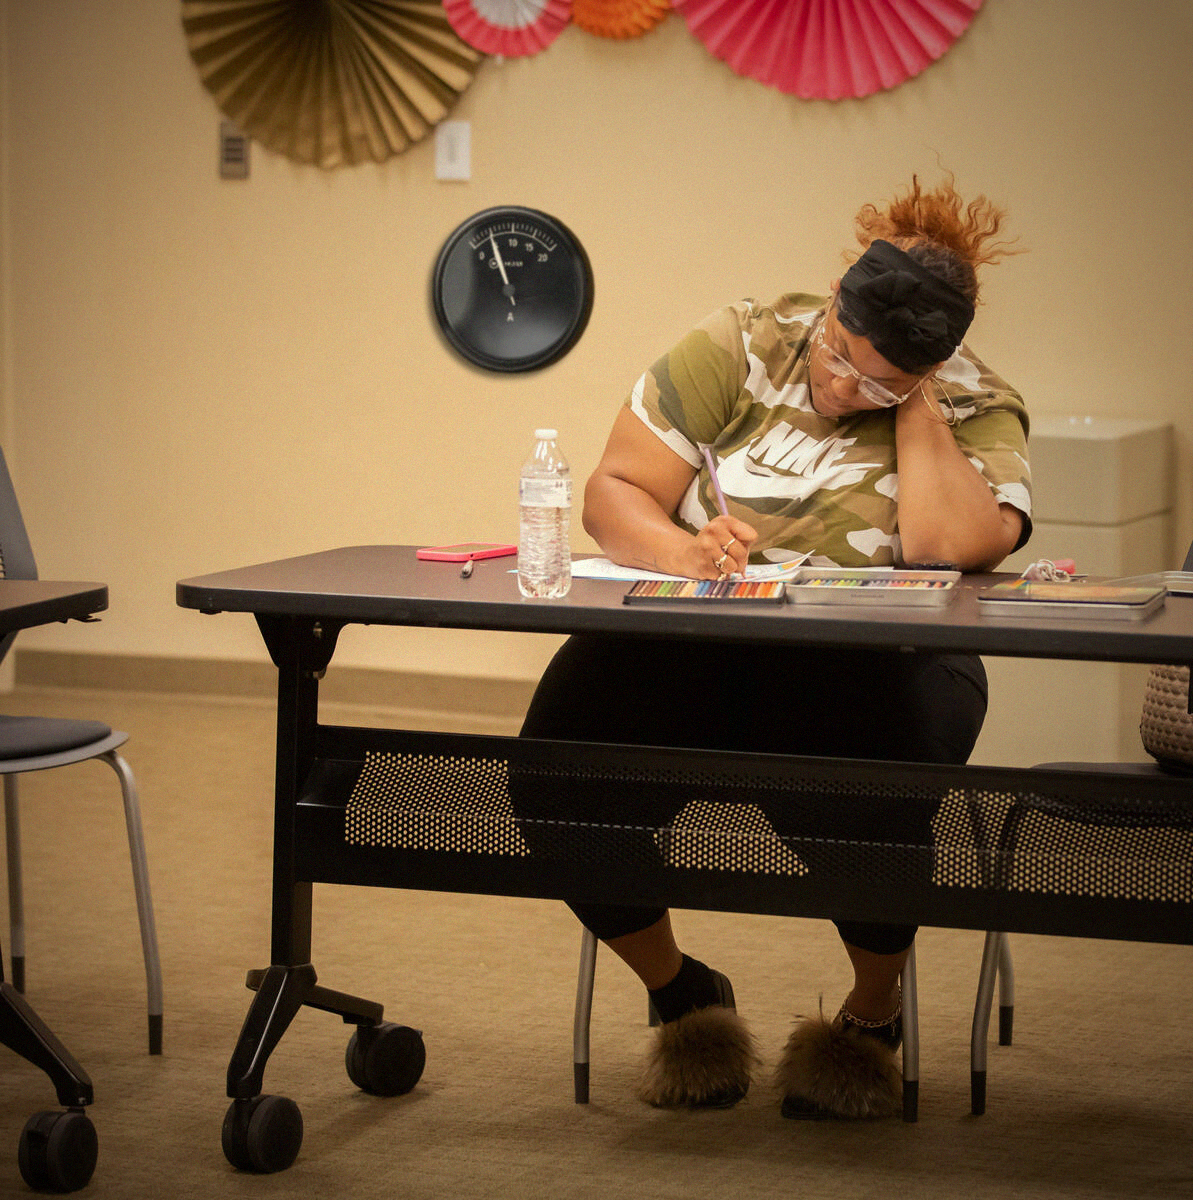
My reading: value=5 unit=A
